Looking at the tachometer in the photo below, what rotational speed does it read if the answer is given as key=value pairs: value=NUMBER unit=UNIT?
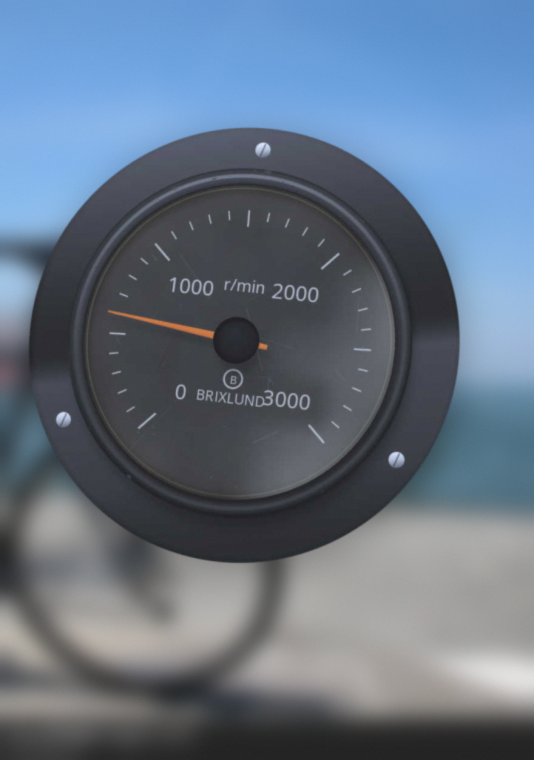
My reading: value=600 unit=rpm
